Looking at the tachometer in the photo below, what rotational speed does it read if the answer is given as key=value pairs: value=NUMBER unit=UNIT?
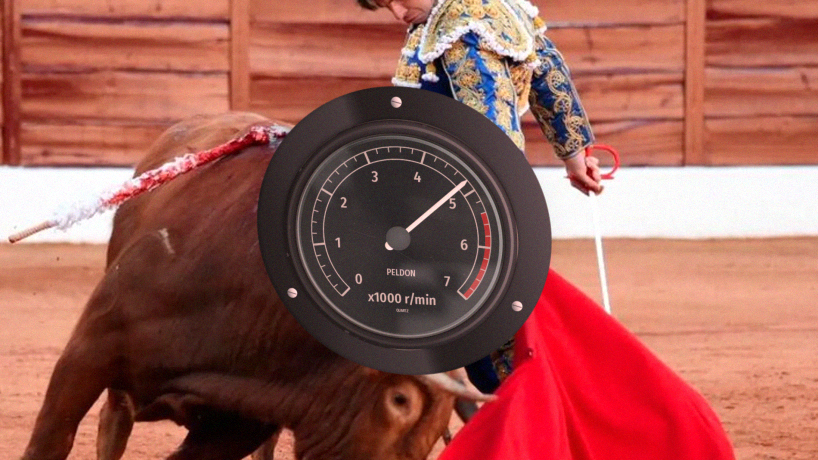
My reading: value=4800 unit=rpm
